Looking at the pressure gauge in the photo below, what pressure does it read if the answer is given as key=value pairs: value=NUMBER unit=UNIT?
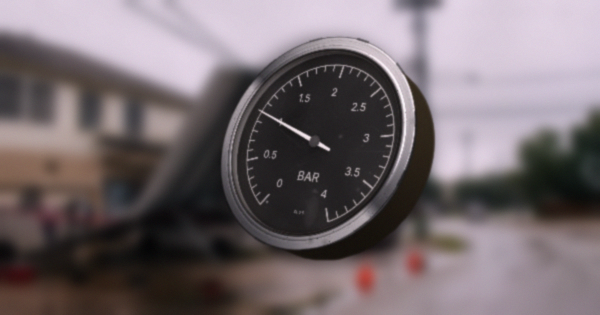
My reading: value=1 unit=bar
